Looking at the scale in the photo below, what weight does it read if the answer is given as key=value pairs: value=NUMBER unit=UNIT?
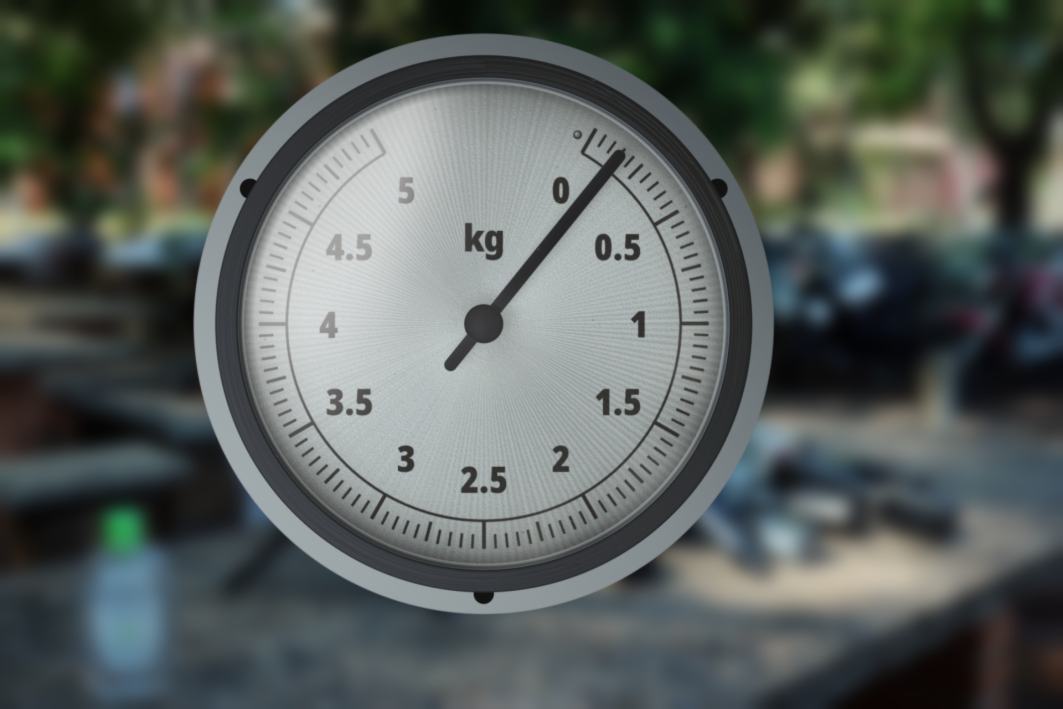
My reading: value=0.15 unit=kg
